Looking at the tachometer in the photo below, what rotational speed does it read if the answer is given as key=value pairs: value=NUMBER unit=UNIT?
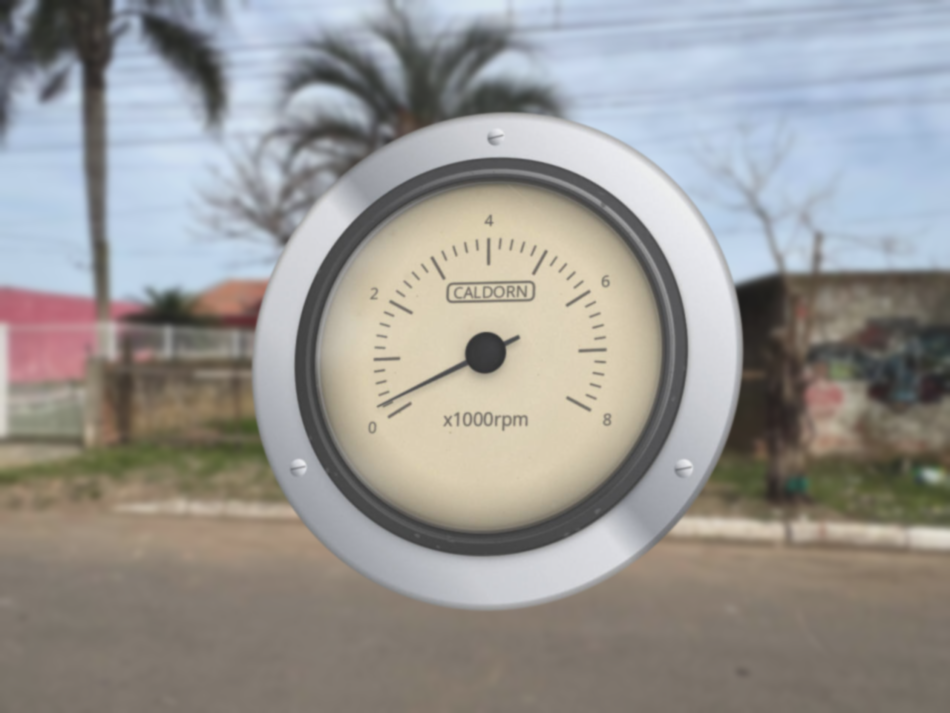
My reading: value=200 unit=rpm
